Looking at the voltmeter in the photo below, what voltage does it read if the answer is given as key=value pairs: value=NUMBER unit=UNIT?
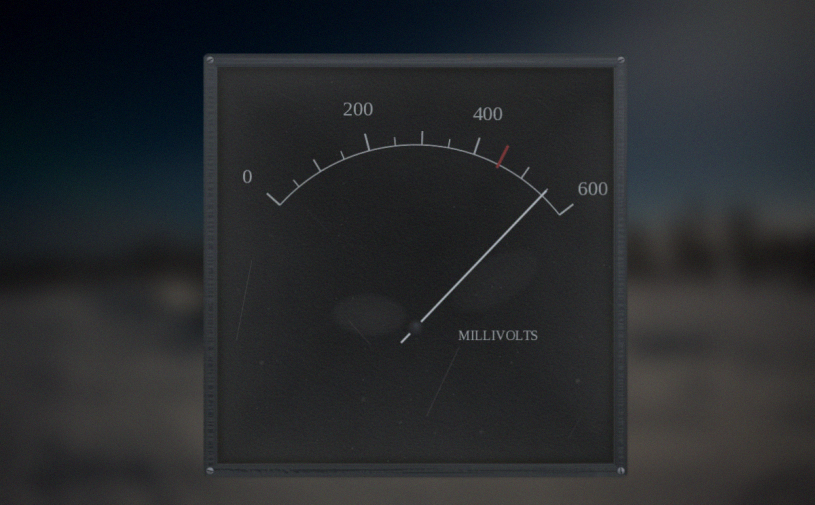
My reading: value=550 unit=mV
